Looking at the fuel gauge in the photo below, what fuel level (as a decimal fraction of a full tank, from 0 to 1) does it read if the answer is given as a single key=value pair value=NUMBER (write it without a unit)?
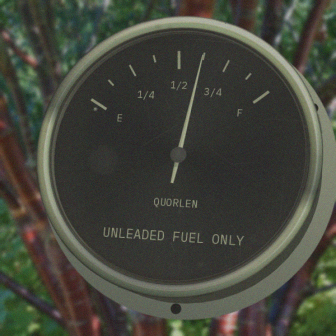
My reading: value=0.625
